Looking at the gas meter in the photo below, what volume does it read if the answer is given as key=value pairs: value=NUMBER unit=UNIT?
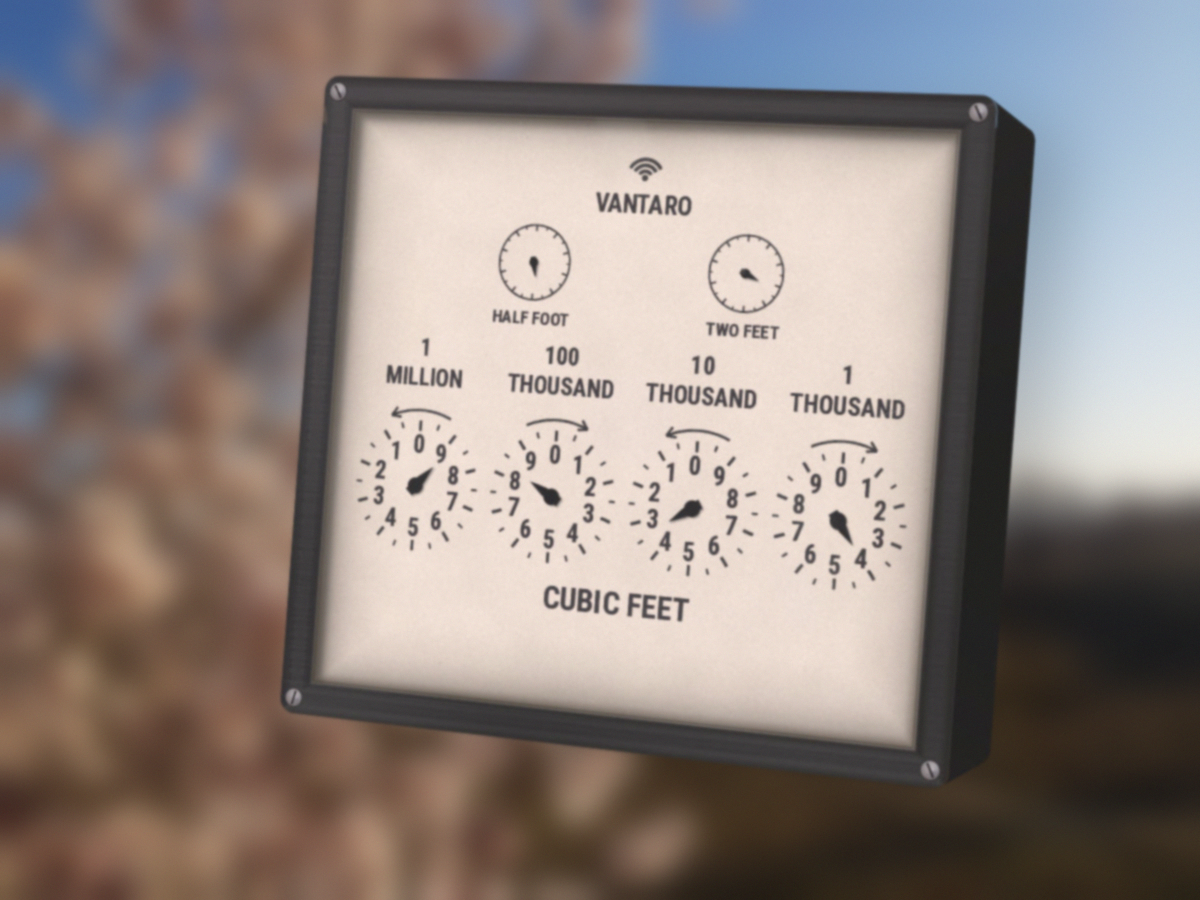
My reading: value=883400 unit=ft³
